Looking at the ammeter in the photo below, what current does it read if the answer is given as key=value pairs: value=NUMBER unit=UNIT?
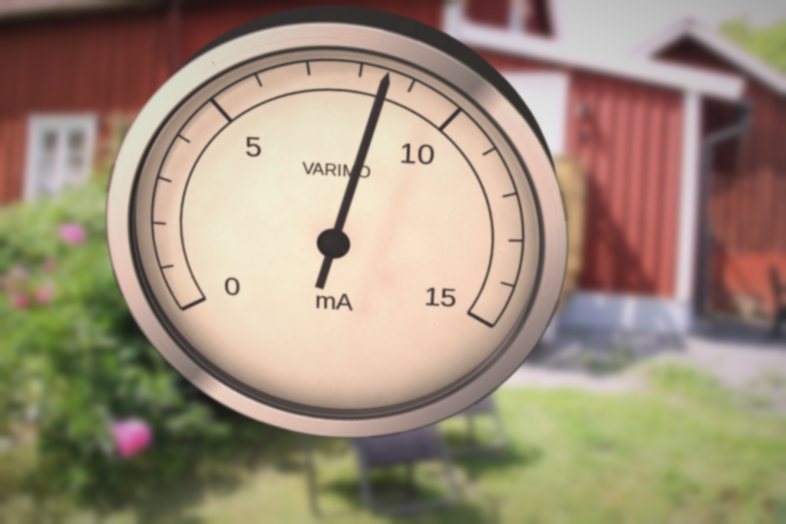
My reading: value=8.5 unit=mA
